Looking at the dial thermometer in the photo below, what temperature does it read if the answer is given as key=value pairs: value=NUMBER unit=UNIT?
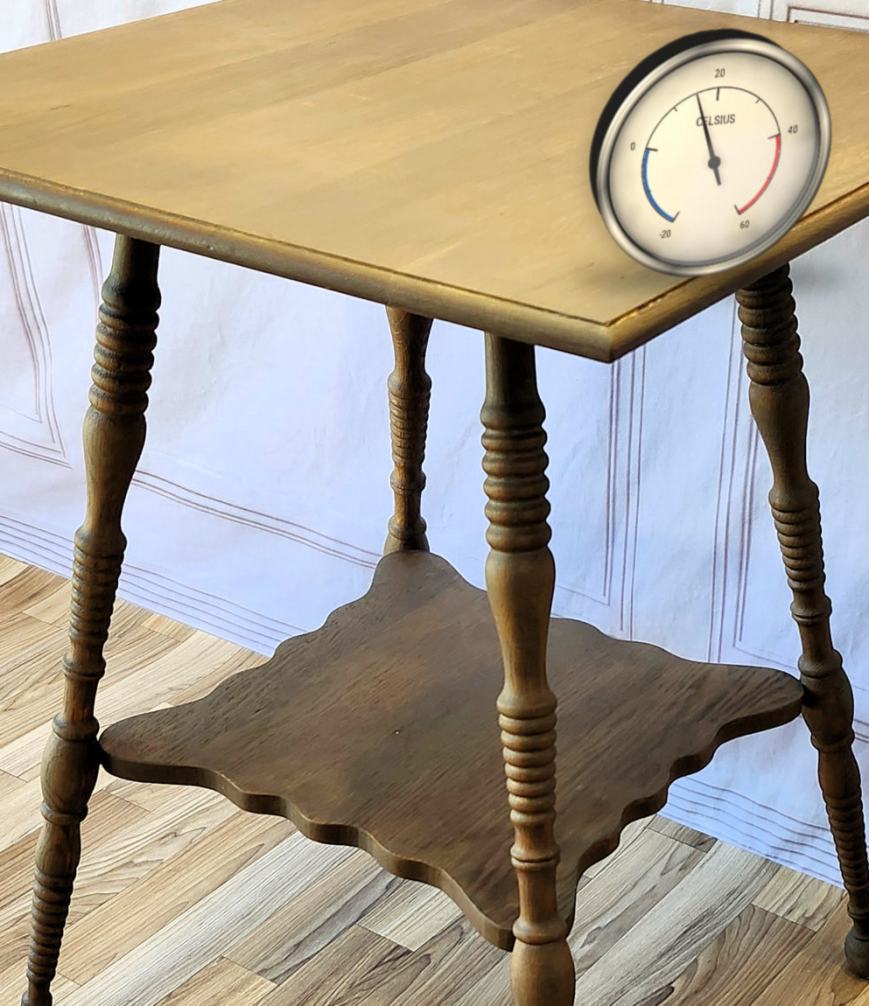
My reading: value=15 unit=°C
